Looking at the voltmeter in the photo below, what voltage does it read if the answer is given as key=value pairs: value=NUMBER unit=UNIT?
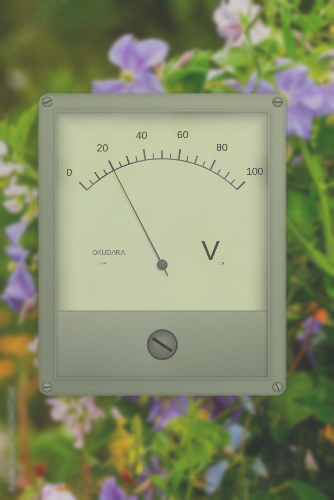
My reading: value=20 unit=V
